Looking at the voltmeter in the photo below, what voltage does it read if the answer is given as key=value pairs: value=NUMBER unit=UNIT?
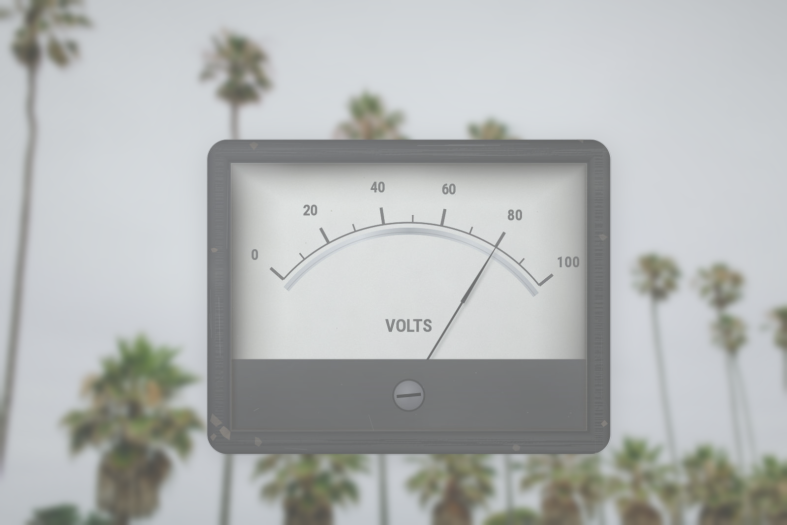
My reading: value=80 unit=V
